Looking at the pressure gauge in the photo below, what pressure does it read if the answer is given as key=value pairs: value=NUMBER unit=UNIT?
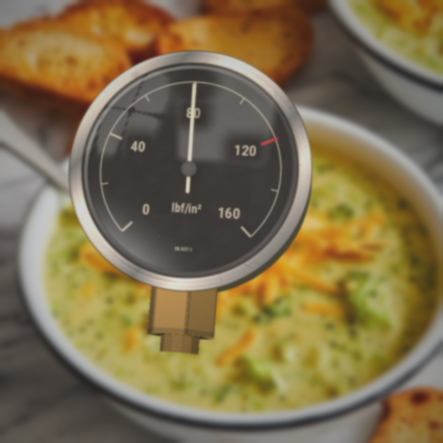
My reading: value=80 unit=psi
